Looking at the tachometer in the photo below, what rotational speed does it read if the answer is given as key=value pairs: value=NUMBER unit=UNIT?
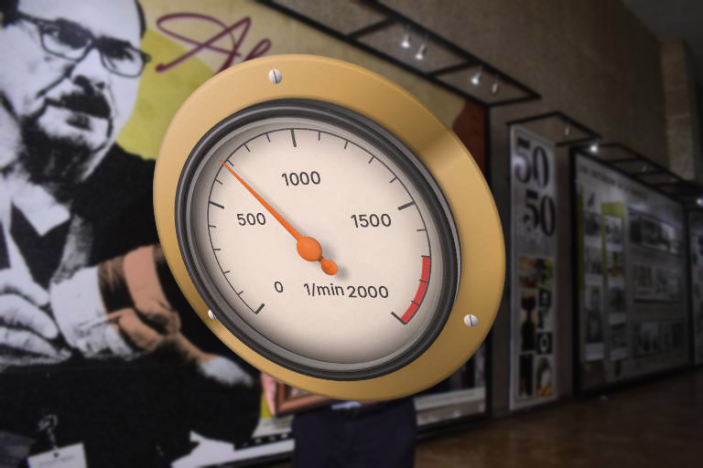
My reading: value=700 unit=rpm
